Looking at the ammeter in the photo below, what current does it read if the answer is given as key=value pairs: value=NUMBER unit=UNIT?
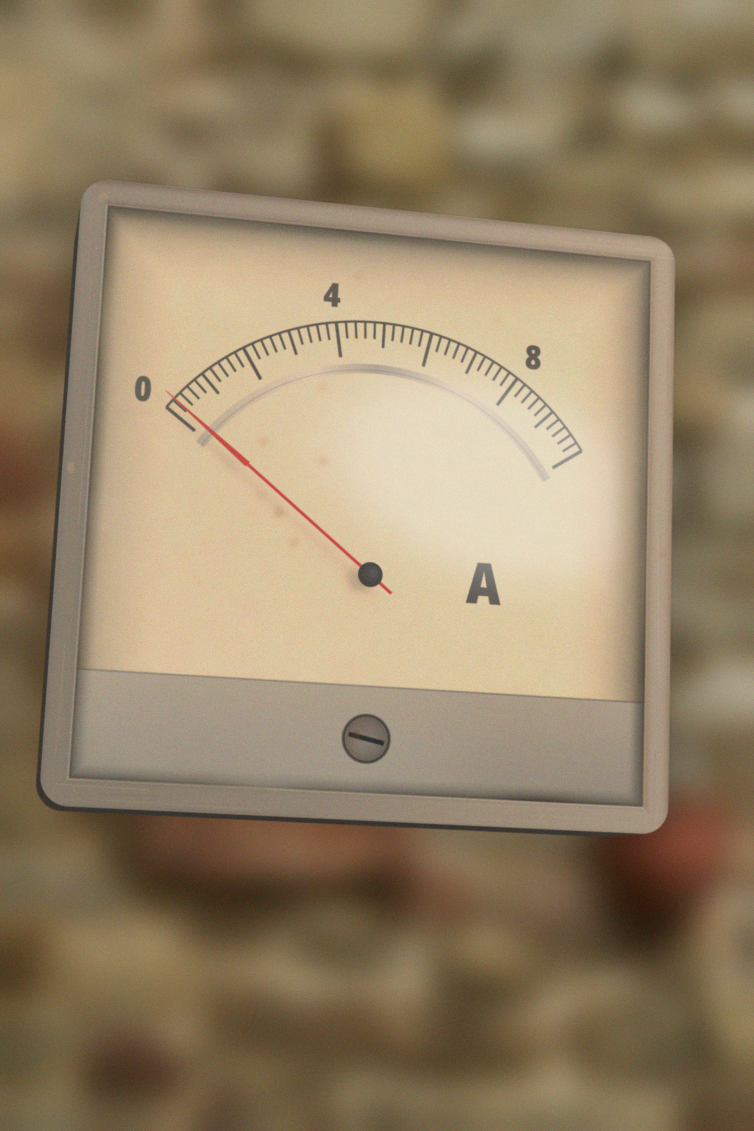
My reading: value=0.2 unit=A
